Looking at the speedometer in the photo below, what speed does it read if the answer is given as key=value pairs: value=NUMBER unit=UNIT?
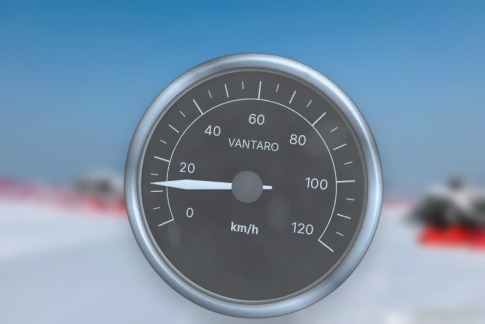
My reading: value=12.5 unit=km/h
